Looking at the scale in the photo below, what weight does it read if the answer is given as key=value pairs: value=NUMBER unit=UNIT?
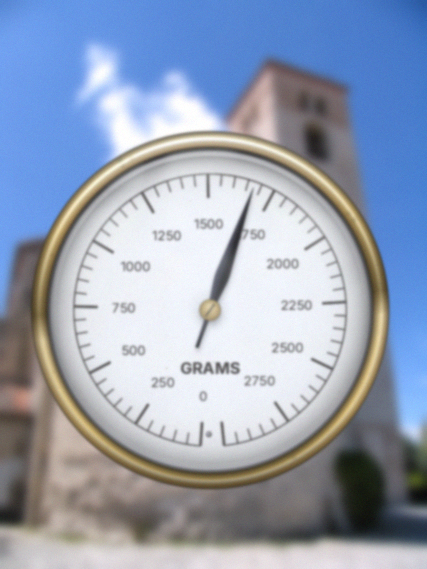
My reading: value=1675 unit=g
